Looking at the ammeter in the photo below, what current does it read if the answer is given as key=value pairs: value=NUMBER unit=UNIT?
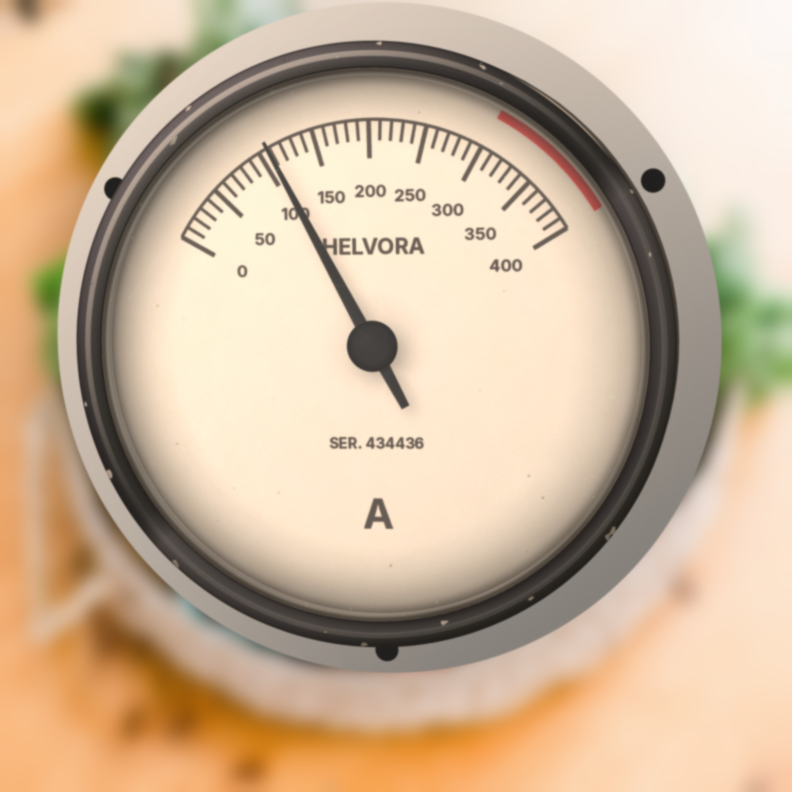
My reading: value=110 unit=A
